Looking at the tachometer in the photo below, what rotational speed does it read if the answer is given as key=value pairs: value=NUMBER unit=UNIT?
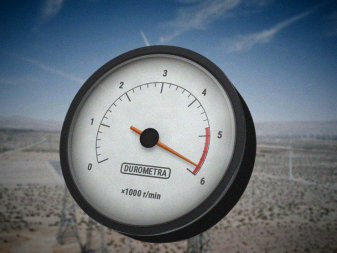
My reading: value=5800 unit=rpm
